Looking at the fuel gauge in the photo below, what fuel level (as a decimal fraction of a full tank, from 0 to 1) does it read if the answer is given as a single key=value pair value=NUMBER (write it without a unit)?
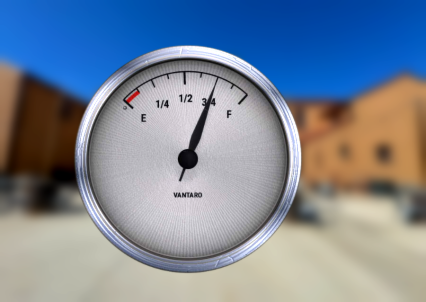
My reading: value=0.75
